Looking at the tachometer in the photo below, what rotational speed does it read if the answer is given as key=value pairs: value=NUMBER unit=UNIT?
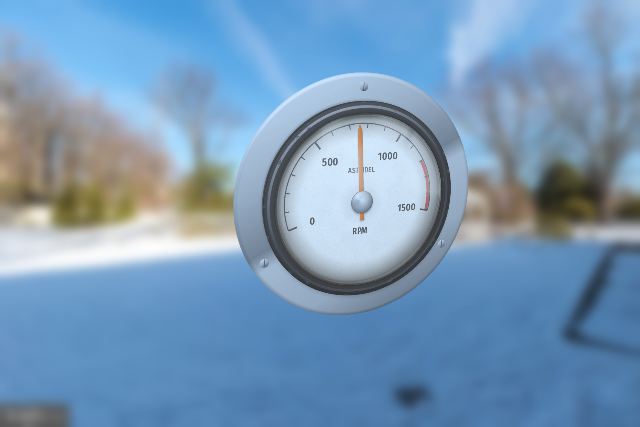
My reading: value=750 unit=rpm
